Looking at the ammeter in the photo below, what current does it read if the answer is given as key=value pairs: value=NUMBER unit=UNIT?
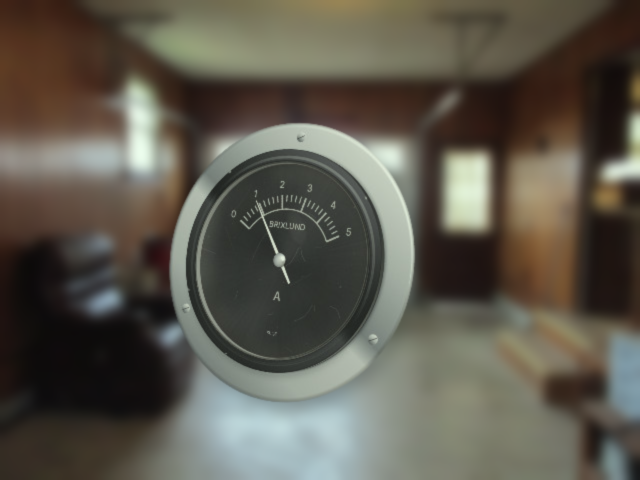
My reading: value=1 unit=A
